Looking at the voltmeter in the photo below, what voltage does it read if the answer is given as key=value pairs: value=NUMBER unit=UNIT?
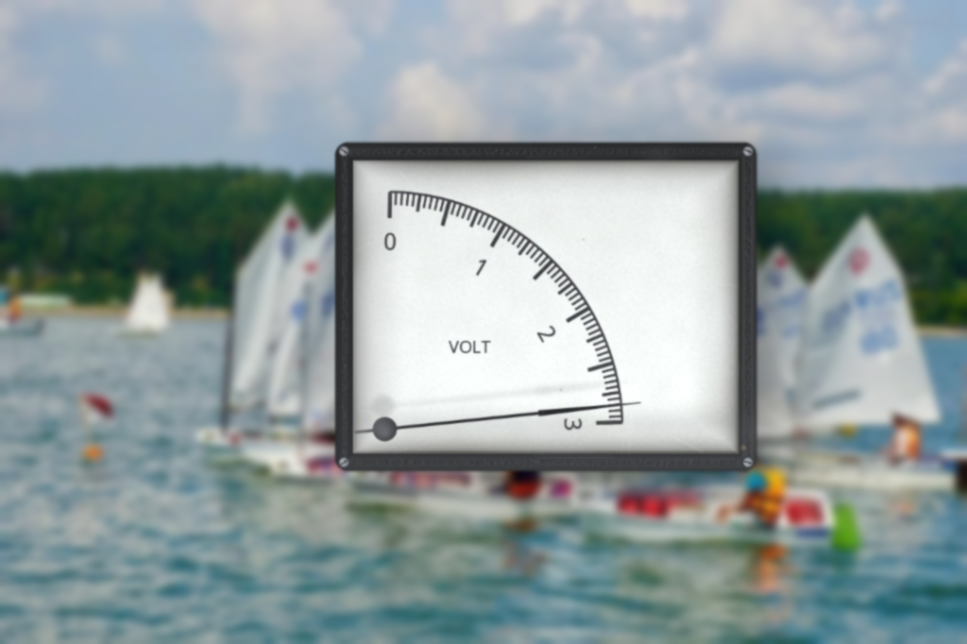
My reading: value=2.85 unit=V
